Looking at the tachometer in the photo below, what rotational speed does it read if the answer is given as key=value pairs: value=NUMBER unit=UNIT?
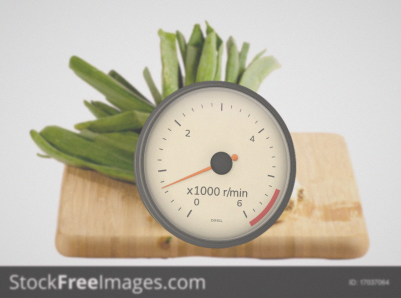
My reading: value=700 unit=rpm
